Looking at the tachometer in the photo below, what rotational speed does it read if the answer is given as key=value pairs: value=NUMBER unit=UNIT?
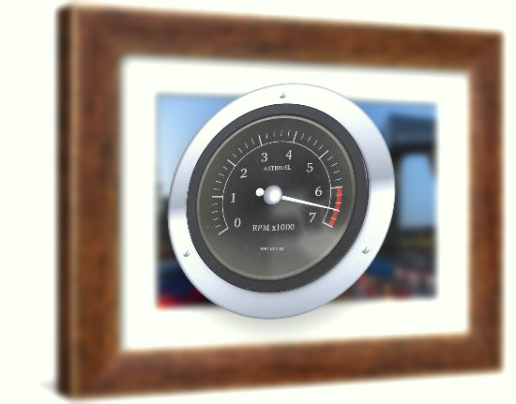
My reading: value=6600 unit=rpm
